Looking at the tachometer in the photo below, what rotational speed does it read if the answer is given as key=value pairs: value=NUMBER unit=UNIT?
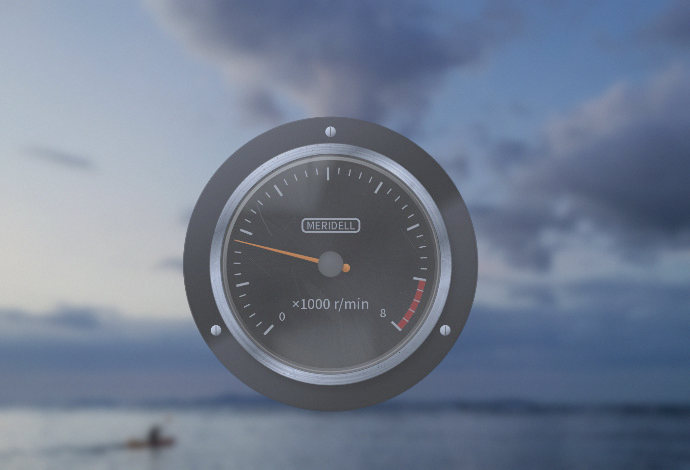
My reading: value=1800 unit=rpm
